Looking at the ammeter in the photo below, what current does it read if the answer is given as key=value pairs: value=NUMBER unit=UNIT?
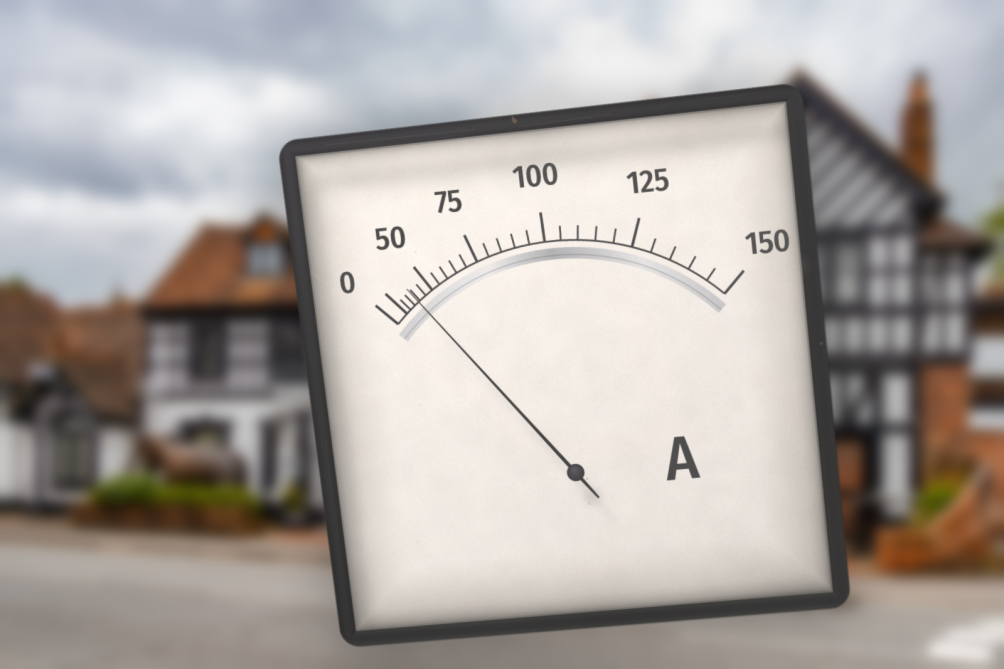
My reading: value=40 unit=A
